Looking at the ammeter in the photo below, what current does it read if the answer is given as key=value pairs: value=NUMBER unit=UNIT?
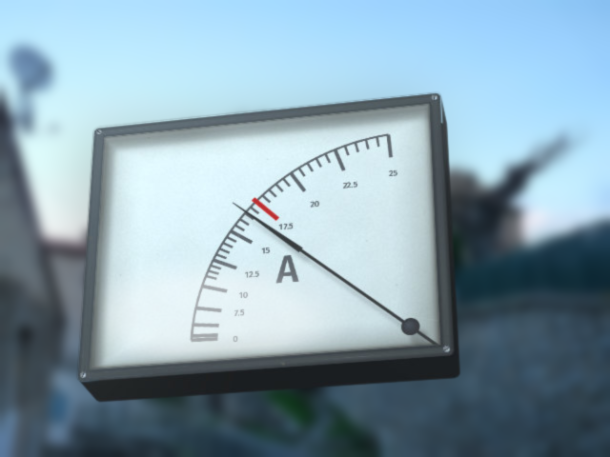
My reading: value=16.5 unit=A
